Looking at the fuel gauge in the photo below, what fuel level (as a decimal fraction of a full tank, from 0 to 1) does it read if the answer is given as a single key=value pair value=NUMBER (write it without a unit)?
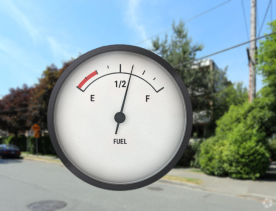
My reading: value=0.625
